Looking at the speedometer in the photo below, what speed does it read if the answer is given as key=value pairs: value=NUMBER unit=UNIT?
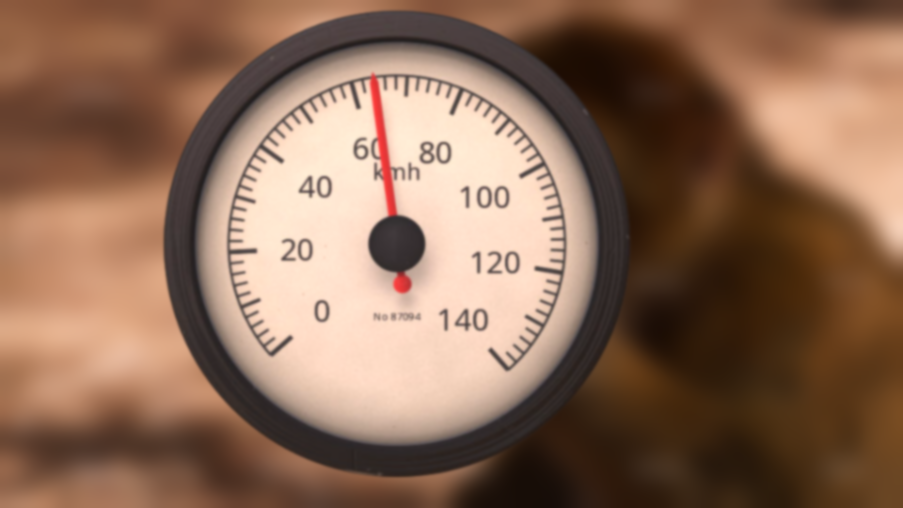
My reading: value=64 unit=km/h
